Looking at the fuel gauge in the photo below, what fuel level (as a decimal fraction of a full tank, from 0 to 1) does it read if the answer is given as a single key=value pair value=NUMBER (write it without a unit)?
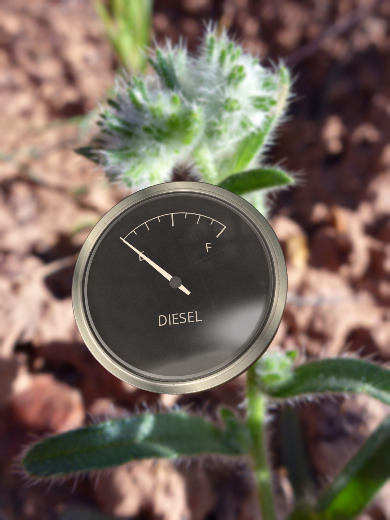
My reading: value=0
